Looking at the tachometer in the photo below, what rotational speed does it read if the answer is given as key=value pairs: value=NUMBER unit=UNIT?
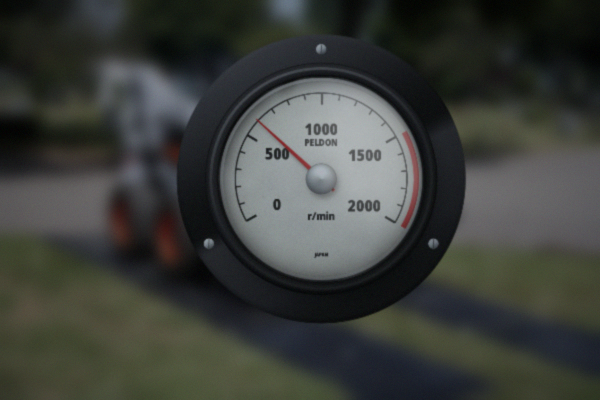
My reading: value=600 unit=rpm
